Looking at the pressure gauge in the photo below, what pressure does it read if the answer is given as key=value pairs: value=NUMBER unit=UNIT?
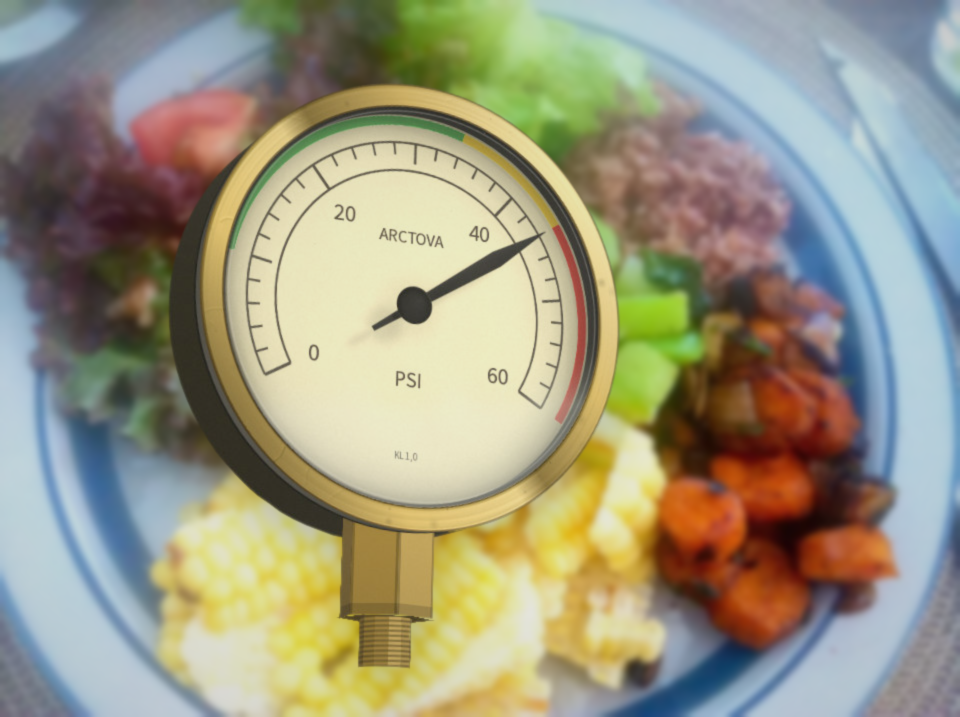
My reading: value=44 unit=psi
